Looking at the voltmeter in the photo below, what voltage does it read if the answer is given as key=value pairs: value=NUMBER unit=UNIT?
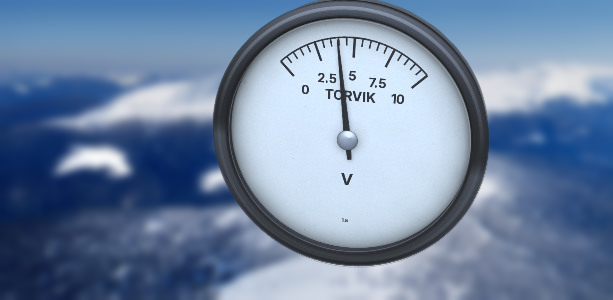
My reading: value=4 unit=V
